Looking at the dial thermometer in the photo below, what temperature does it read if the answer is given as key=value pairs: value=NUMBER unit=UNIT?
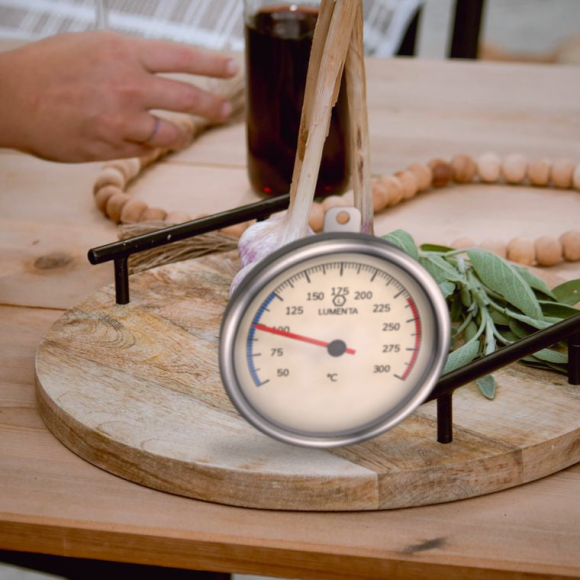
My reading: value=100 unit=°C
